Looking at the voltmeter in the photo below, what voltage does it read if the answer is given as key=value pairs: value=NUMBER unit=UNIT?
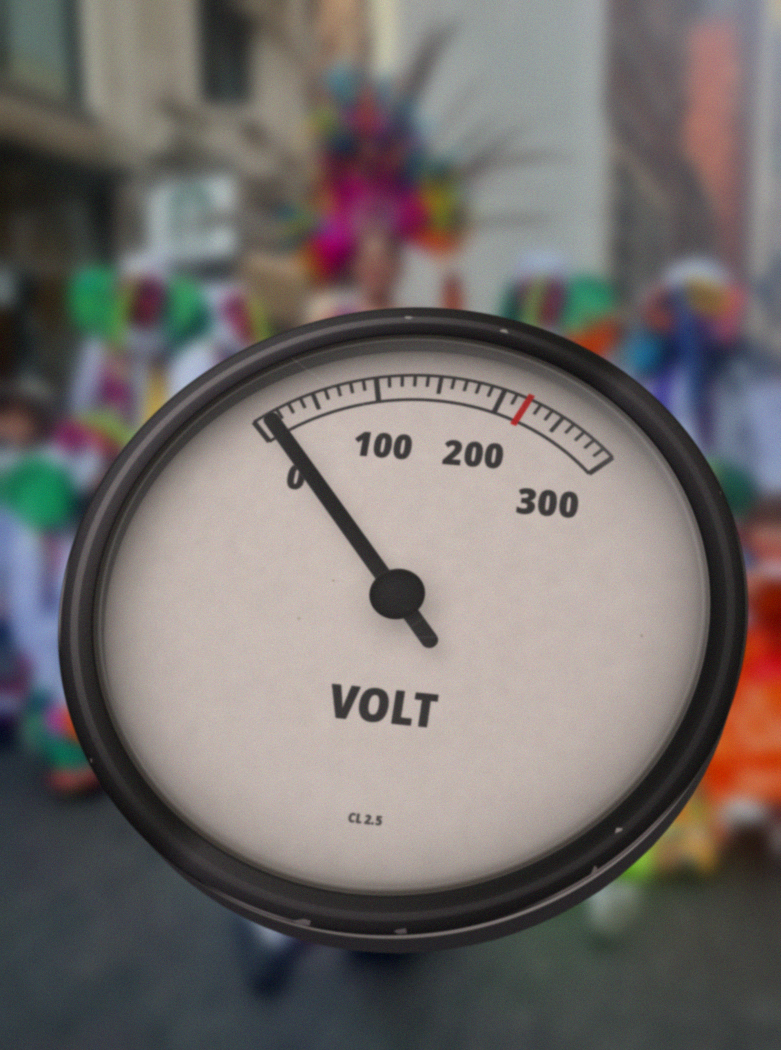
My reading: value=10 unit=V
